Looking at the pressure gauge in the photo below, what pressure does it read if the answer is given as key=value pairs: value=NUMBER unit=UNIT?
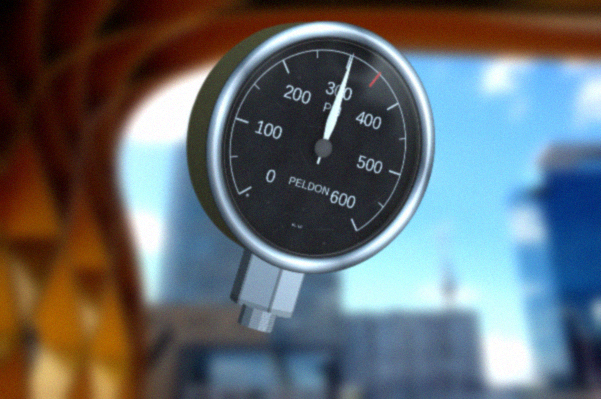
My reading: value=300 unit=psi
